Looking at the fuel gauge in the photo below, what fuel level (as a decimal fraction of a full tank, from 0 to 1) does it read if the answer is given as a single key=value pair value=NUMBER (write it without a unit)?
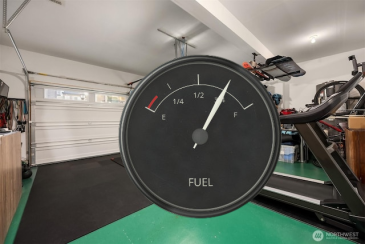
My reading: value=0.75
